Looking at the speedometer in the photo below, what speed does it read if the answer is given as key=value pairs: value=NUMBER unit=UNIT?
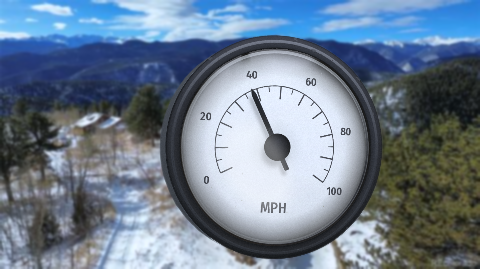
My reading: value=37.5 unit=mph
